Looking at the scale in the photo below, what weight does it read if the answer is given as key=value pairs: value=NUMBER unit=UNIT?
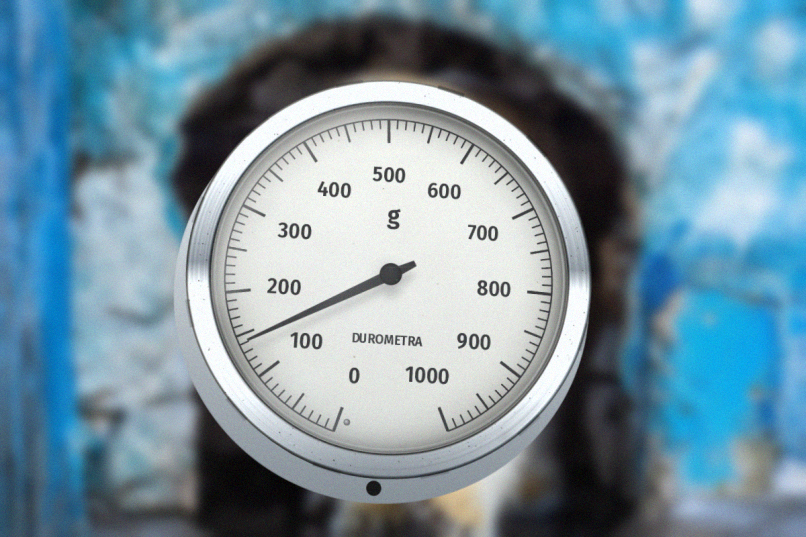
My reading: value=140 unit=g
